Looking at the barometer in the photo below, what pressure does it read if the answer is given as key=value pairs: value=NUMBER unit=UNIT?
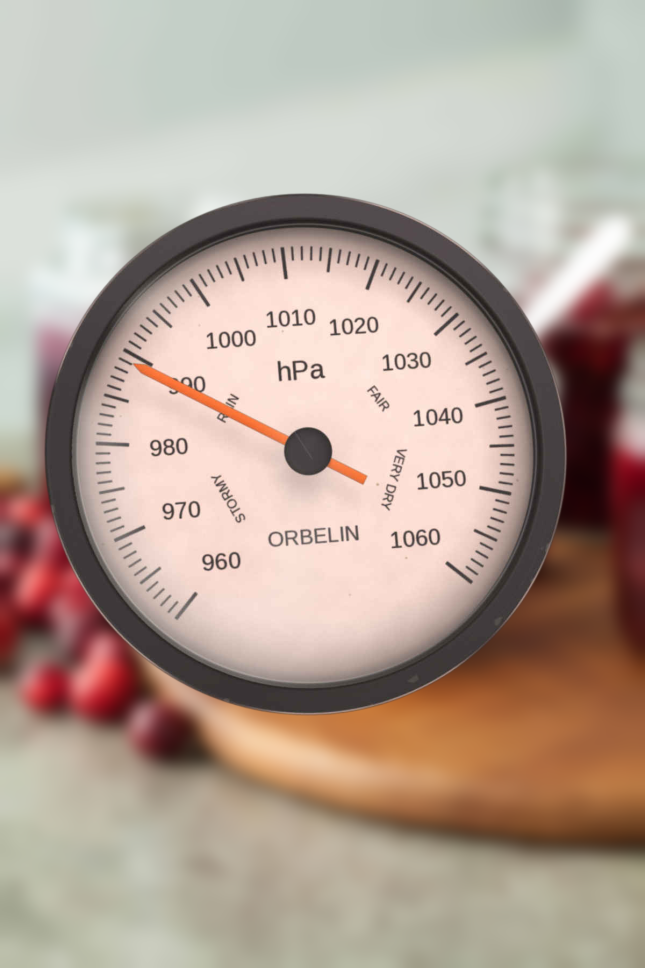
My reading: value=989 unit=hPa
